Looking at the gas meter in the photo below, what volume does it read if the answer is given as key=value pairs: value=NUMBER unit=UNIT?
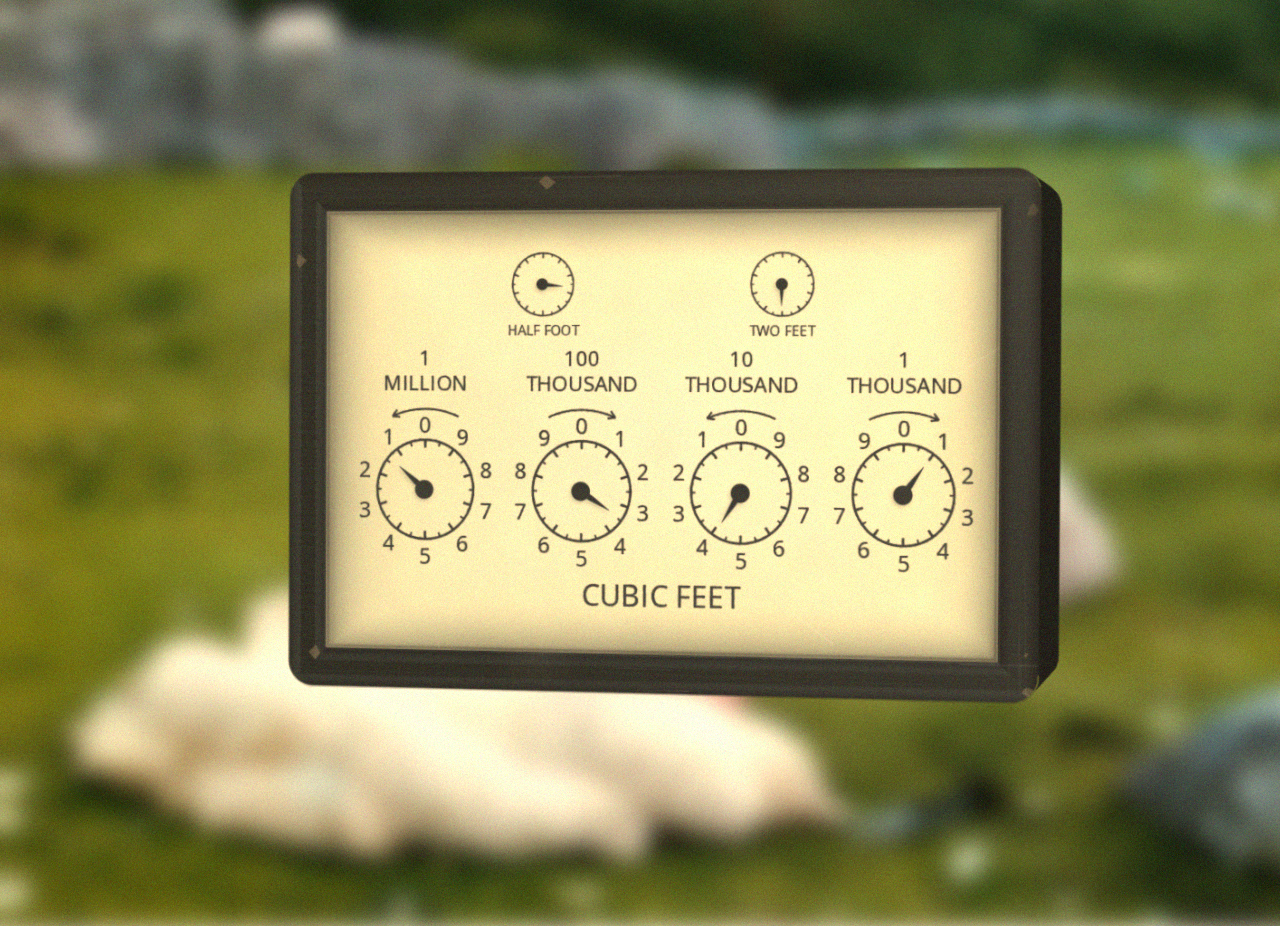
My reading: value=134100 unit=ft³
